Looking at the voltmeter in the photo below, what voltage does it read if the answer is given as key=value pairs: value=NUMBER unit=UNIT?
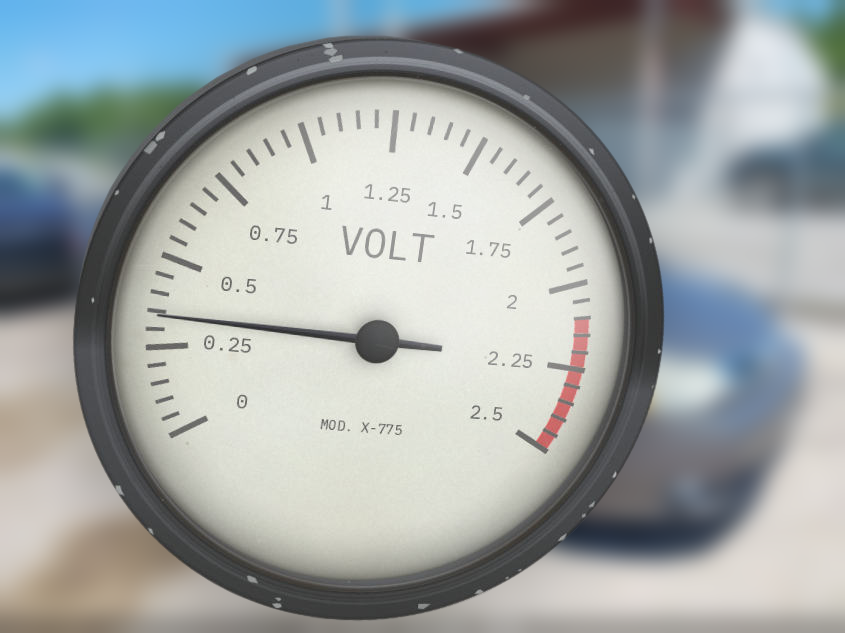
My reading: value=0.35 unit=V
